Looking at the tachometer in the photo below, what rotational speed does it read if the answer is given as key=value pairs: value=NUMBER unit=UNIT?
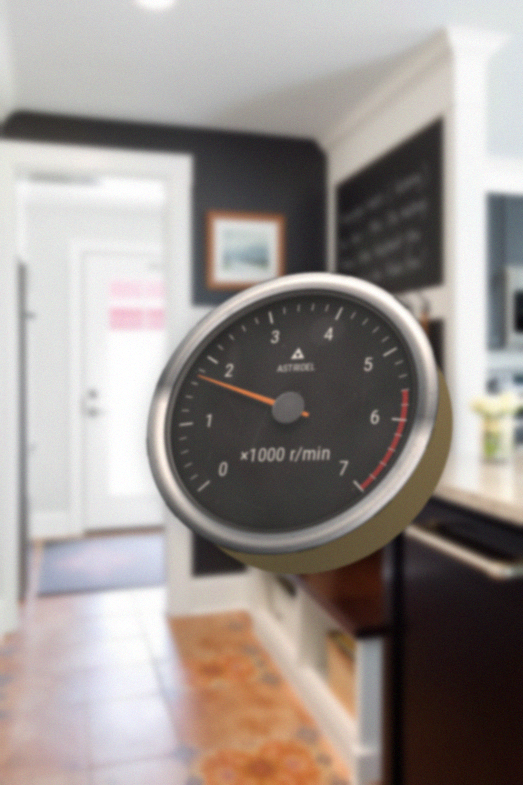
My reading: value=1700 unit=rpm
